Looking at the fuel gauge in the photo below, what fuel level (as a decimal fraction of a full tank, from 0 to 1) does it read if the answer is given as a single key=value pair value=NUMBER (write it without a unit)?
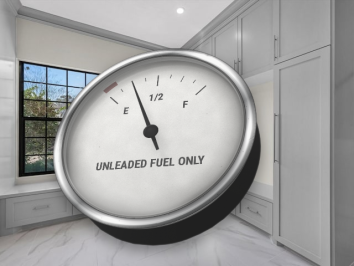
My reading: value=0.25
